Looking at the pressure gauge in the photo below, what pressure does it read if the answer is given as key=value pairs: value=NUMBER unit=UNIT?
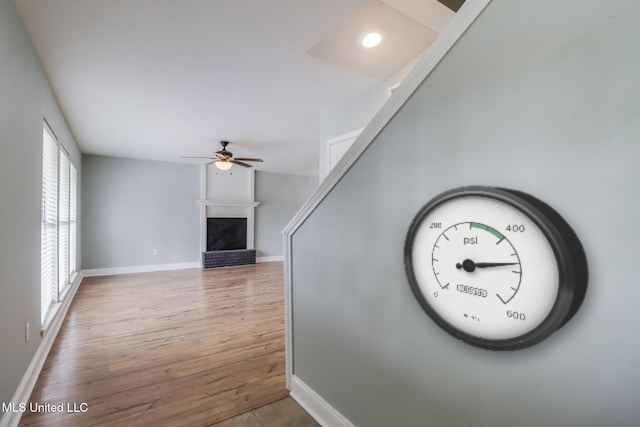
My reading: value=475 unit=psi
